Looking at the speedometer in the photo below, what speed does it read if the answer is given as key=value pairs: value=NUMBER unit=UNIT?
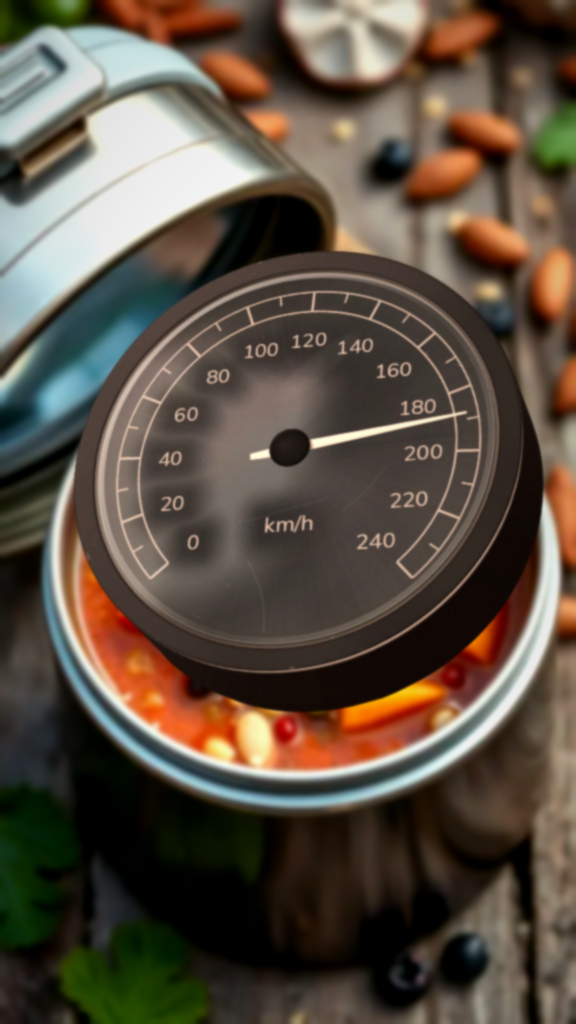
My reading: value=190 unit=km/h
